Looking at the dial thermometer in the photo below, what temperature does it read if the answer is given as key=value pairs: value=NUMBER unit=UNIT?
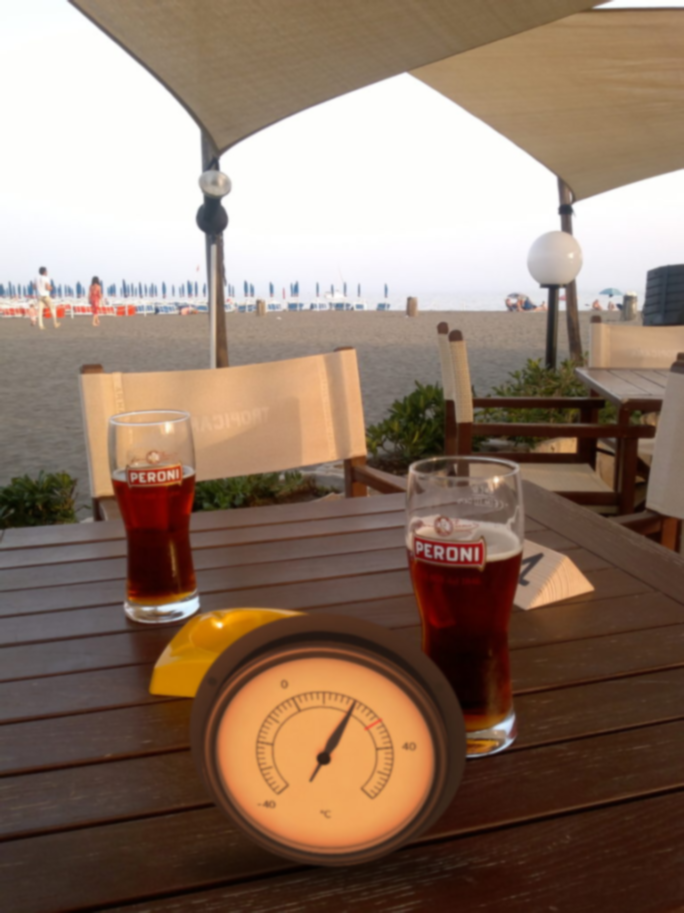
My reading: value=20 unit=°C
